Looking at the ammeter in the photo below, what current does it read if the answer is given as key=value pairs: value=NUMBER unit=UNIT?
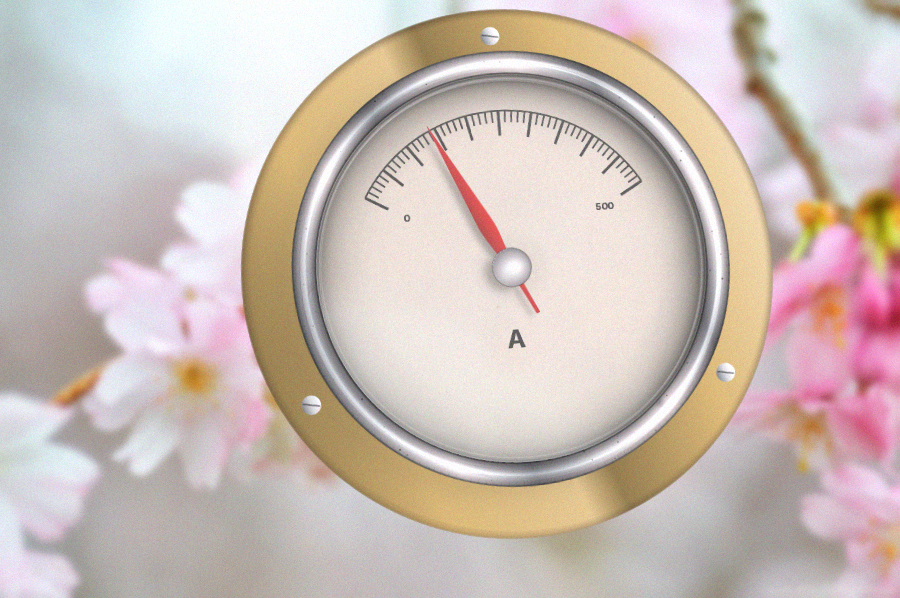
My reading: value=140 unit=A
